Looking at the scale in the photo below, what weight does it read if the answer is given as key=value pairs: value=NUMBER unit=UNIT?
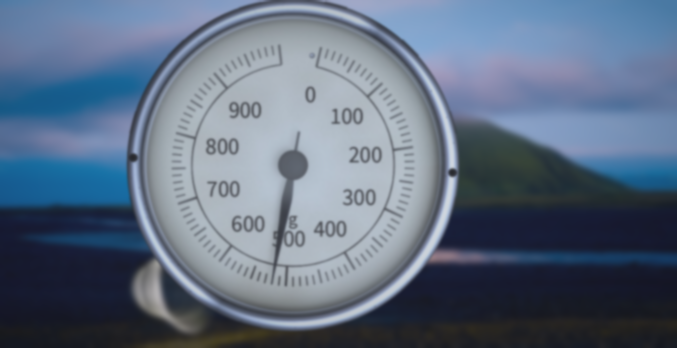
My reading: value=520 unit=g
